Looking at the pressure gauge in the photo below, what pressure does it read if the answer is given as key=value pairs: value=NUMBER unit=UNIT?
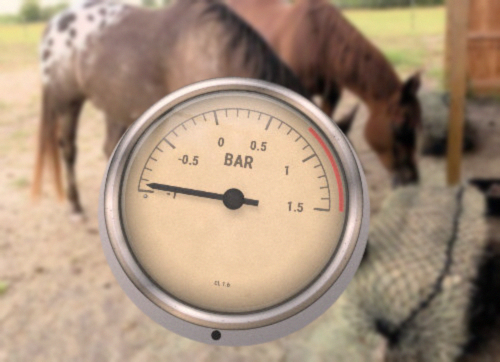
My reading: value=-0.95 unit=bar
